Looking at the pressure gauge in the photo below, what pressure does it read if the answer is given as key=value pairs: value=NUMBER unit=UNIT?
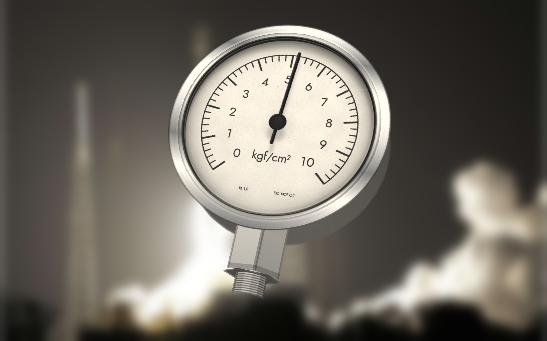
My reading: value=5.2 unit=kg/cm²
